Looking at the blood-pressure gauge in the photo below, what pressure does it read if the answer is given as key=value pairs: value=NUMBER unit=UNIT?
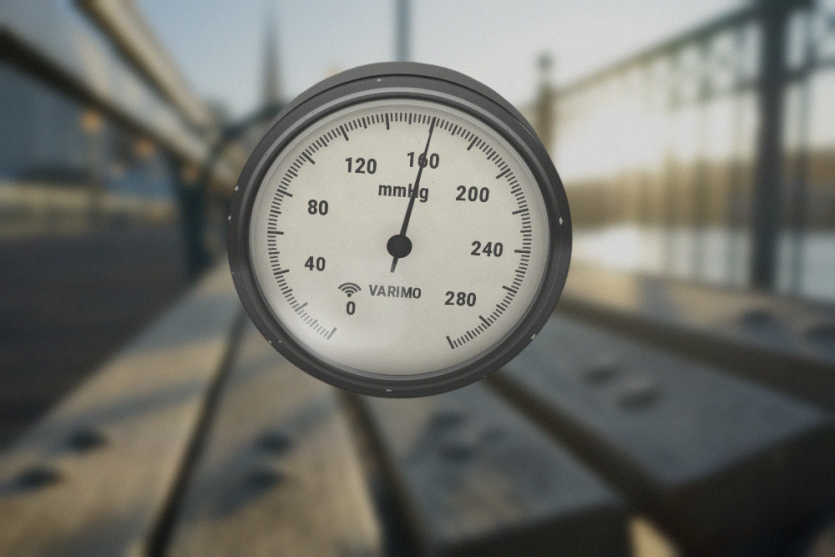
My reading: value=160 unit=mmHg
